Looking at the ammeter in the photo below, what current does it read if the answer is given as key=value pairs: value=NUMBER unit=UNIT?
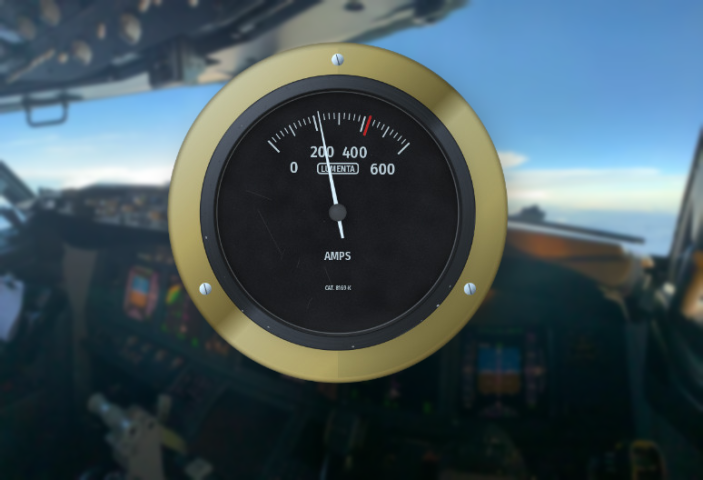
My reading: value=220 unit=A
